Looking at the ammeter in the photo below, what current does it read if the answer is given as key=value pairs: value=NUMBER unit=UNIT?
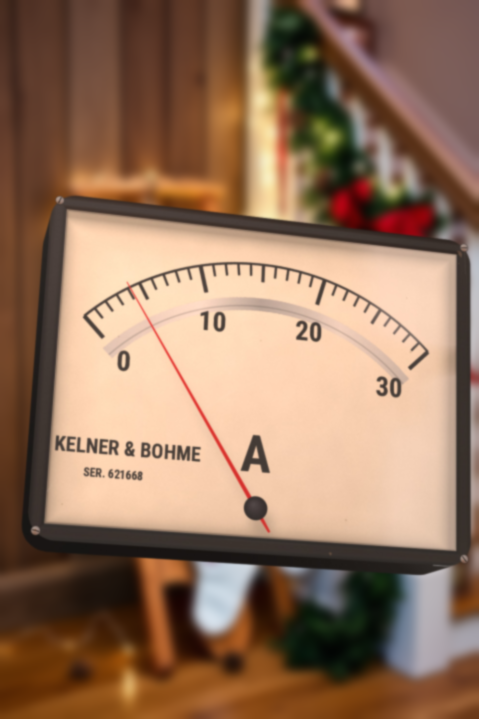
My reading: value=4 unit=A
